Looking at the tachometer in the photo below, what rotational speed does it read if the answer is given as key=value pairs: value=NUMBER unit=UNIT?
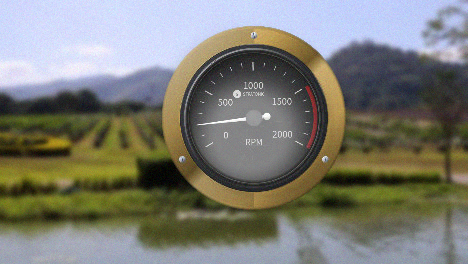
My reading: value=200 unit=rpm
